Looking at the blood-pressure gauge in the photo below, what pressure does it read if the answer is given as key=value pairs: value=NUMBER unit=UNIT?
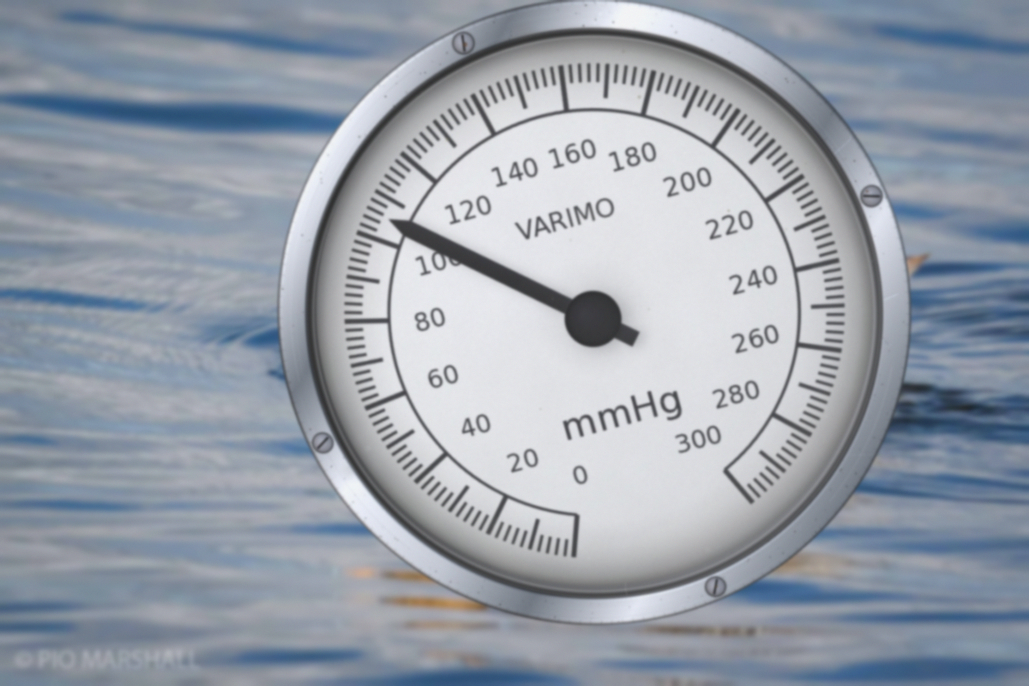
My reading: value=106 unit=mmHg
